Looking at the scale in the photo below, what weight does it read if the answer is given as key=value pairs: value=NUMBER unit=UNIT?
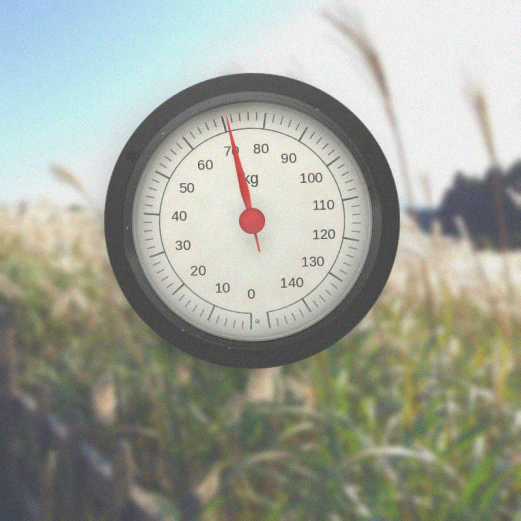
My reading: value=71 unit=kg
